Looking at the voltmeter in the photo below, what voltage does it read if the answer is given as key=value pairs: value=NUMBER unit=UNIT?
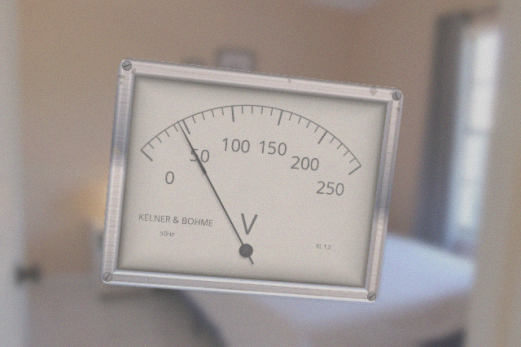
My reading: value=45 unit=V
